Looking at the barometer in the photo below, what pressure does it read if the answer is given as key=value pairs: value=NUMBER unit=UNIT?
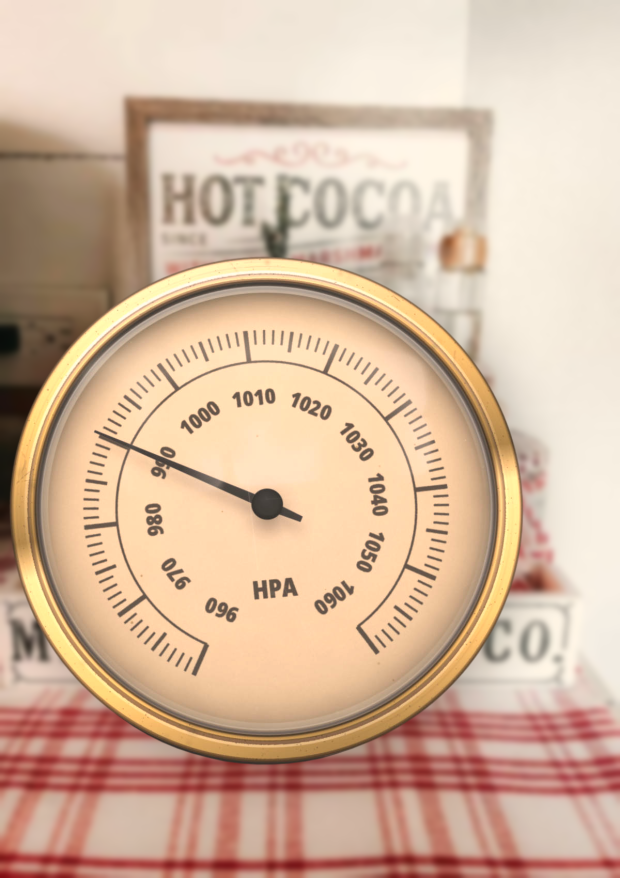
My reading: value=990 unit=hPa
